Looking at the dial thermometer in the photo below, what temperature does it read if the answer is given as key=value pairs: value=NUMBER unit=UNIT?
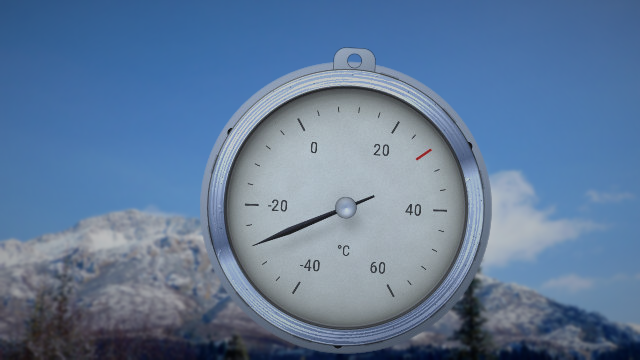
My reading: value=-28 unit=°C
